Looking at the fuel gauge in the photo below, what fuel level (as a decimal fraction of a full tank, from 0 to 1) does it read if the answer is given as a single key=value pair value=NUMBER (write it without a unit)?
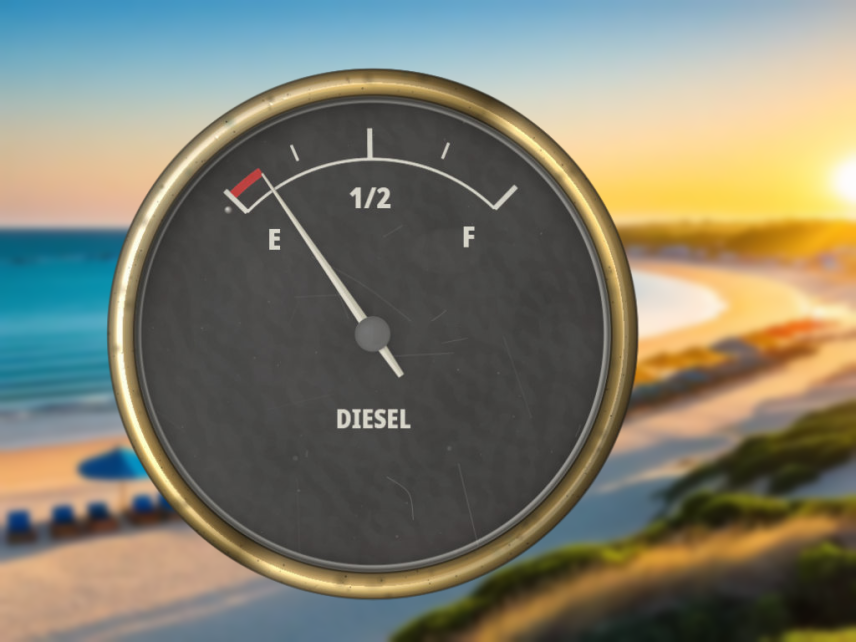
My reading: value=0.125
